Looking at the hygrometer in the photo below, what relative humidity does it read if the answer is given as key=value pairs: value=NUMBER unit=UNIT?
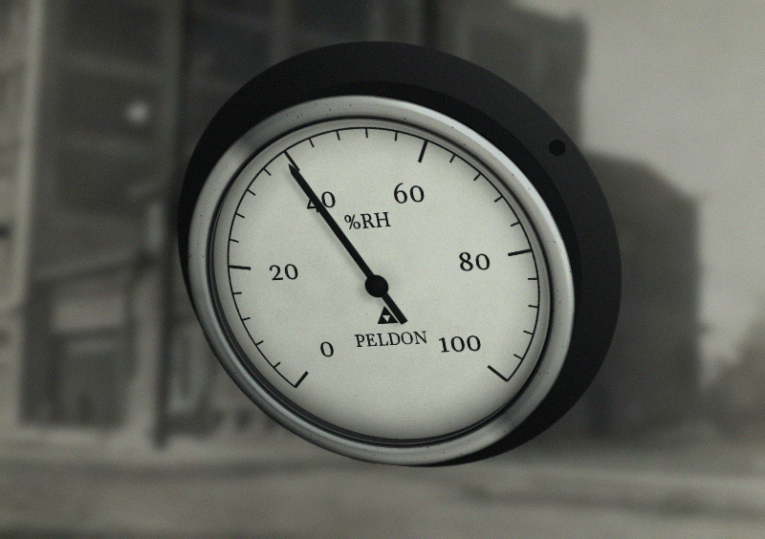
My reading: value=40 unit=%
